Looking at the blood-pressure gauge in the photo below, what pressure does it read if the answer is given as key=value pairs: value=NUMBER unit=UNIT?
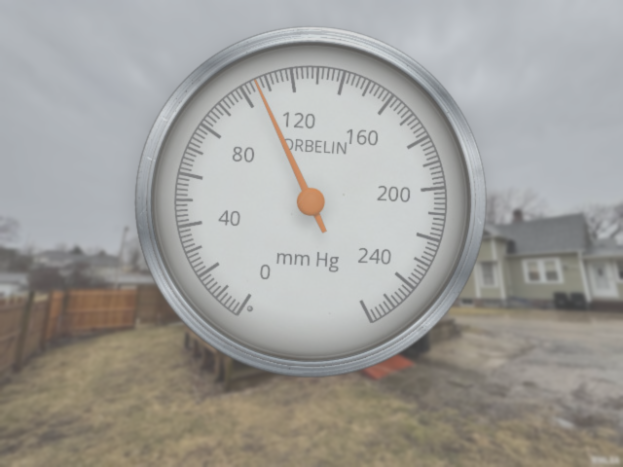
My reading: value=106 unit=mmHg
